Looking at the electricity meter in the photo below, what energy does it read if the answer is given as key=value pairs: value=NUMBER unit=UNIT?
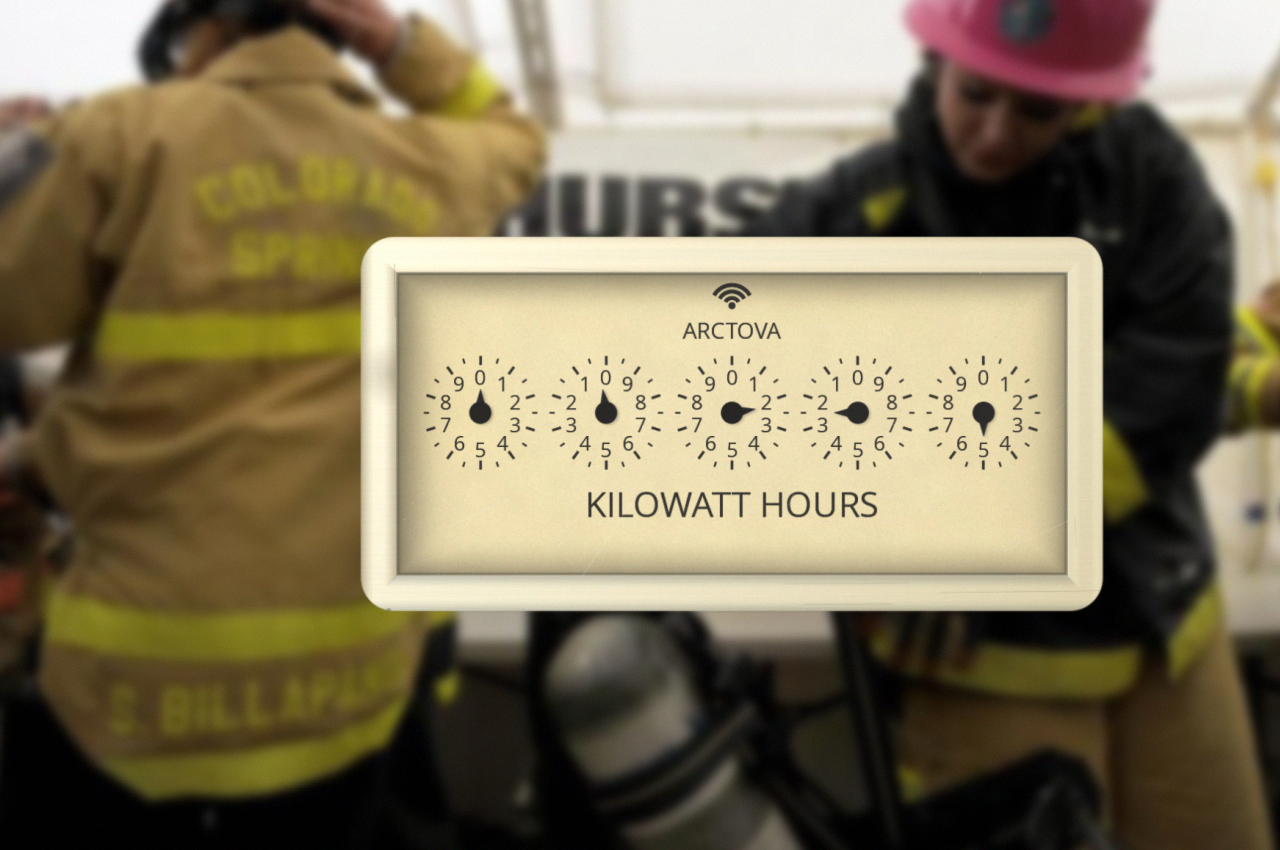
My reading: value=225 unit=kWh
